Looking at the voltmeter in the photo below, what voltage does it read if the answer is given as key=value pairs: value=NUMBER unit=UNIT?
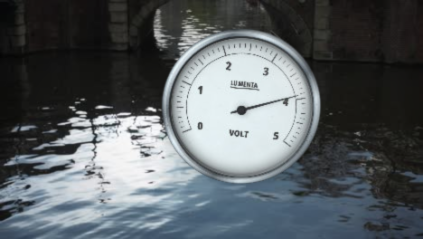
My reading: value=3.9 unit=V
